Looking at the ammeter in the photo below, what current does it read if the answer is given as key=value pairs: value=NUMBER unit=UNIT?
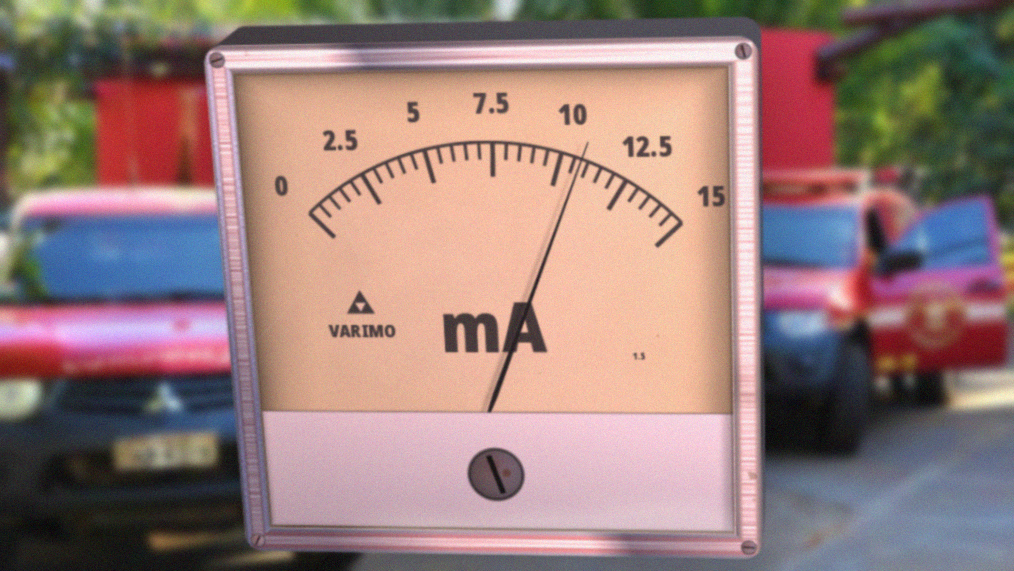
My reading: value=10.75 unit=mA
